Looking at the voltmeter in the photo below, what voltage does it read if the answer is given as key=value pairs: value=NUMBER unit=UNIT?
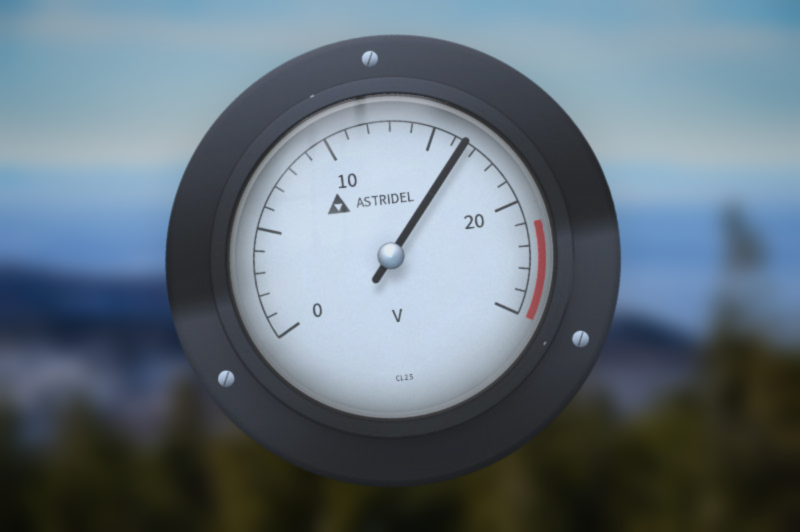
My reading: value=16.5 unit=V
